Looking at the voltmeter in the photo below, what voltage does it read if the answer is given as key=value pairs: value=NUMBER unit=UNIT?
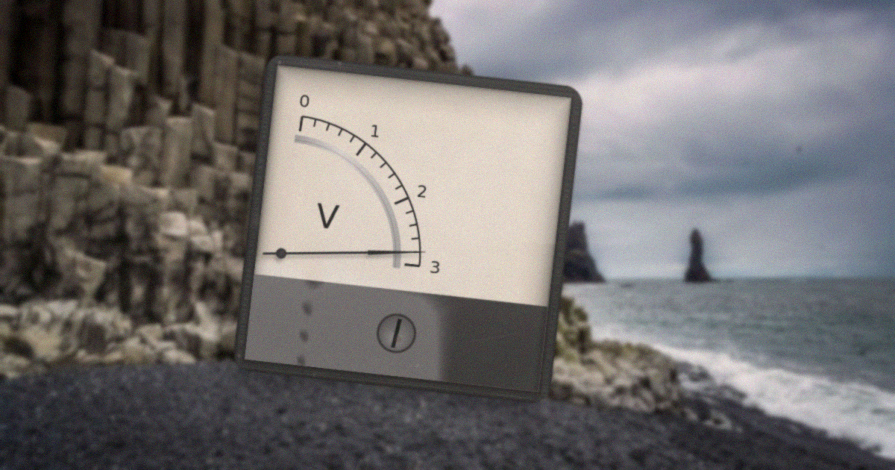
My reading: value=2.8 unit=V
